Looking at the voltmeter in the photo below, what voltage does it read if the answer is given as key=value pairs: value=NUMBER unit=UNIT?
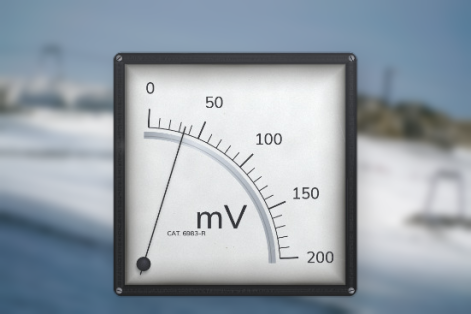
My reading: value=35 unit=mV
